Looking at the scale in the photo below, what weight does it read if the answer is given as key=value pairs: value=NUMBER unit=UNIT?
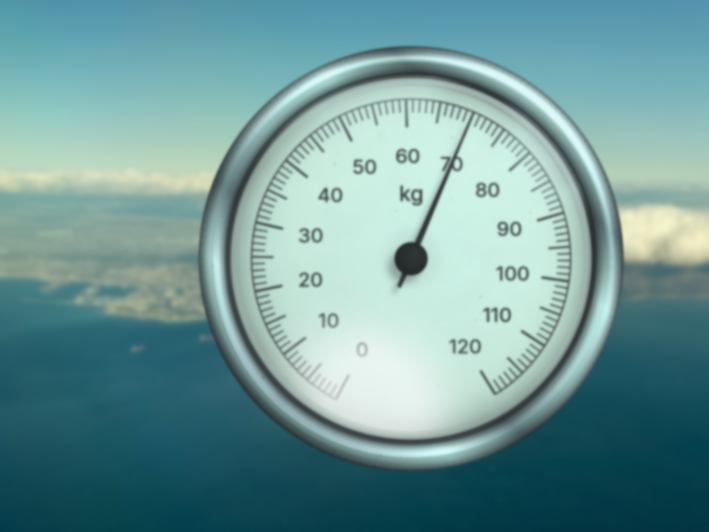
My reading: value=70 unit=kg
